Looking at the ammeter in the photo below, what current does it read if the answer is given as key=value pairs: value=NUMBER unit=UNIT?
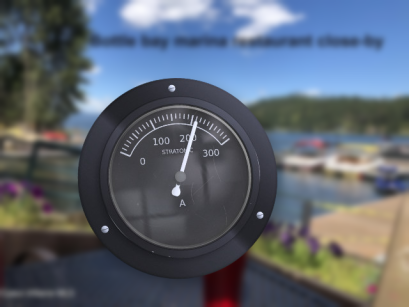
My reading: value=210 unit=A
